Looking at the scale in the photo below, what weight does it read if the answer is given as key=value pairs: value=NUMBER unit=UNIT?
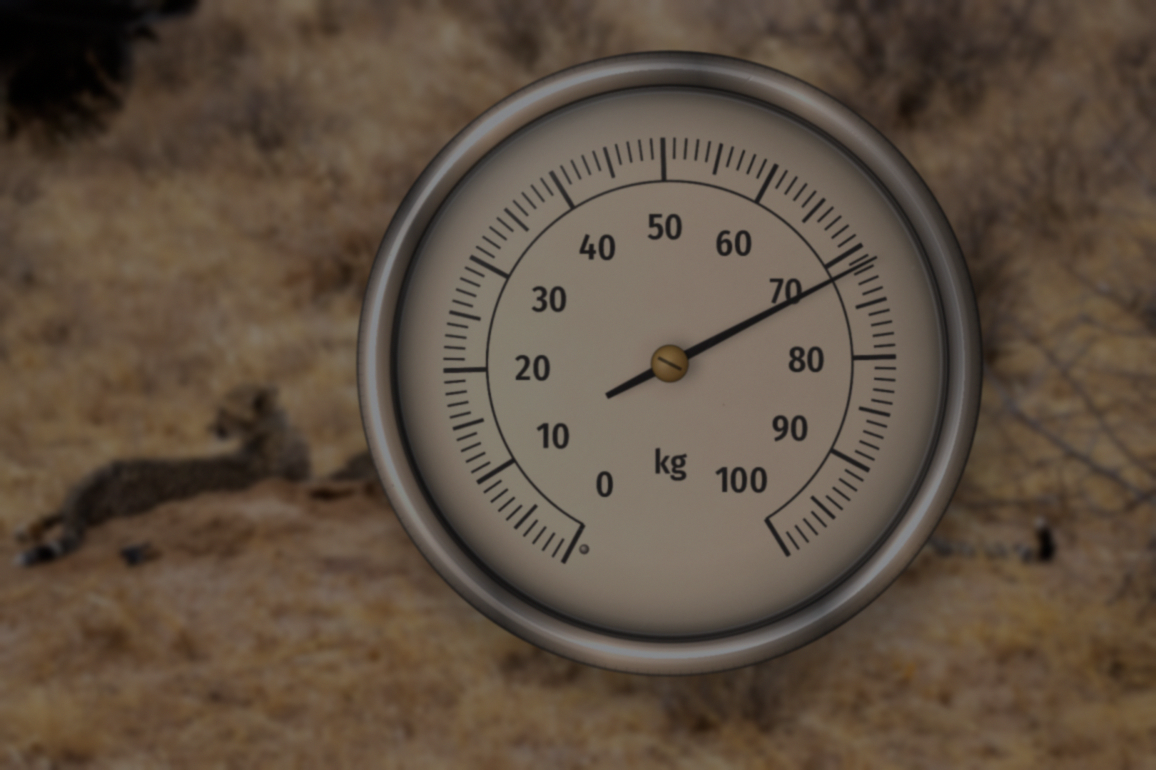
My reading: value=71.5 unit=kg
